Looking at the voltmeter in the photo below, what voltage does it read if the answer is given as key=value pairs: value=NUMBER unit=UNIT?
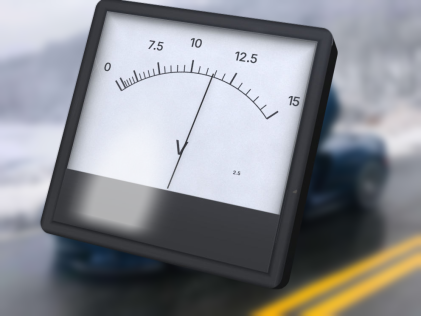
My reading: value=11.5 unit=V
